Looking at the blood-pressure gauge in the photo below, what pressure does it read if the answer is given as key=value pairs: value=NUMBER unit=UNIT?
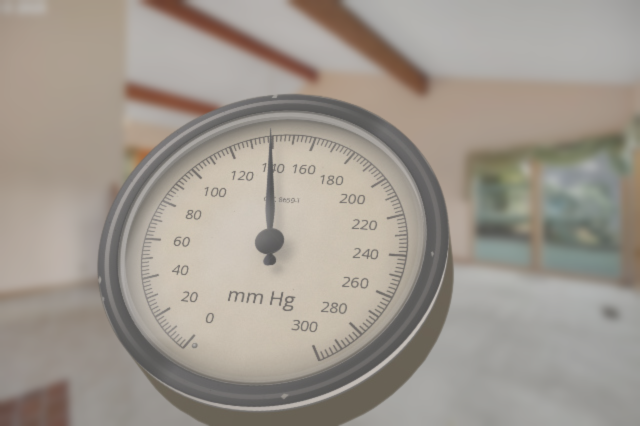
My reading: value=140 unit=mmHg
